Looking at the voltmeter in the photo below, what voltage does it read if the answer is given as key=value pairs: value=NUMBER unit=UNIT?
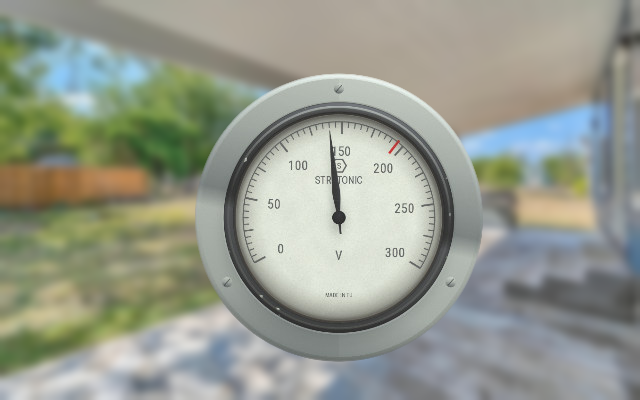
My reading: value=140 unit=V
